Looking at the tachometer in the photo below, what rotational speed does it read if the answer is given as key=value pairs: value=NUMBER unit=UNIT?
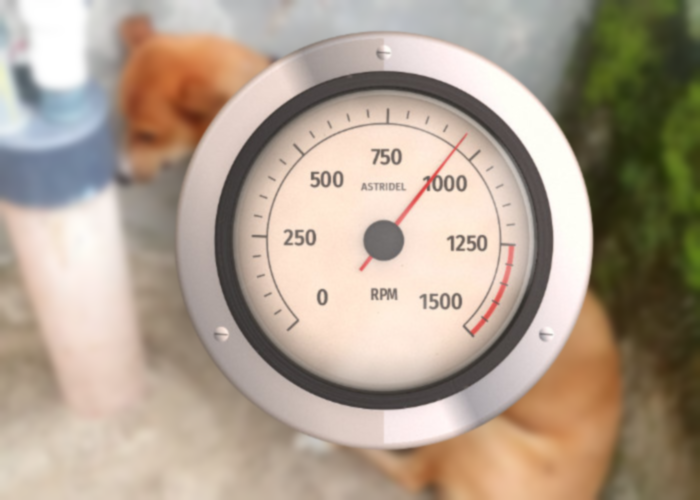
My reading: value=950 unit=rpm
